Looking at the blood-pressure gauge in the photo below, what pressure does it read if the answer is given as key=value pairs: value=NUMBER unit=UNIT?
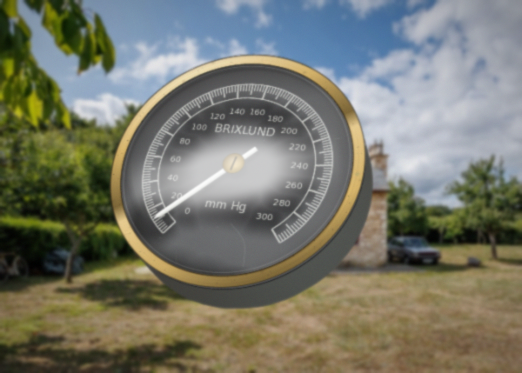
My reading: value=10 unit=mmHg
